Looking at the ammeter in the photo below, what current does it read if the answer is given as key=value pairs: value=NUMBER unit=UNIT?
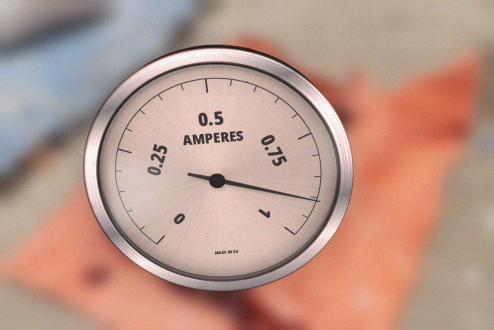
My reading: value=0.9 unit=A
